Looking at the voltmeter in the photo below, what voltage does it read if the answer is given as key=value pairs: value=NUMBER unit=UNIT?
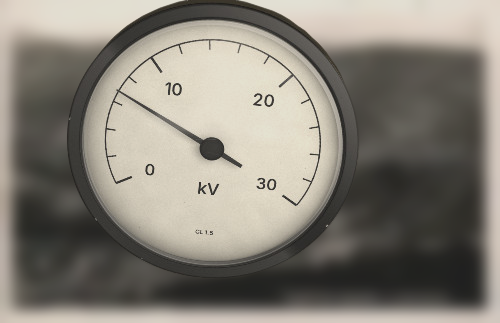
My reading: value=7 unit=kV
